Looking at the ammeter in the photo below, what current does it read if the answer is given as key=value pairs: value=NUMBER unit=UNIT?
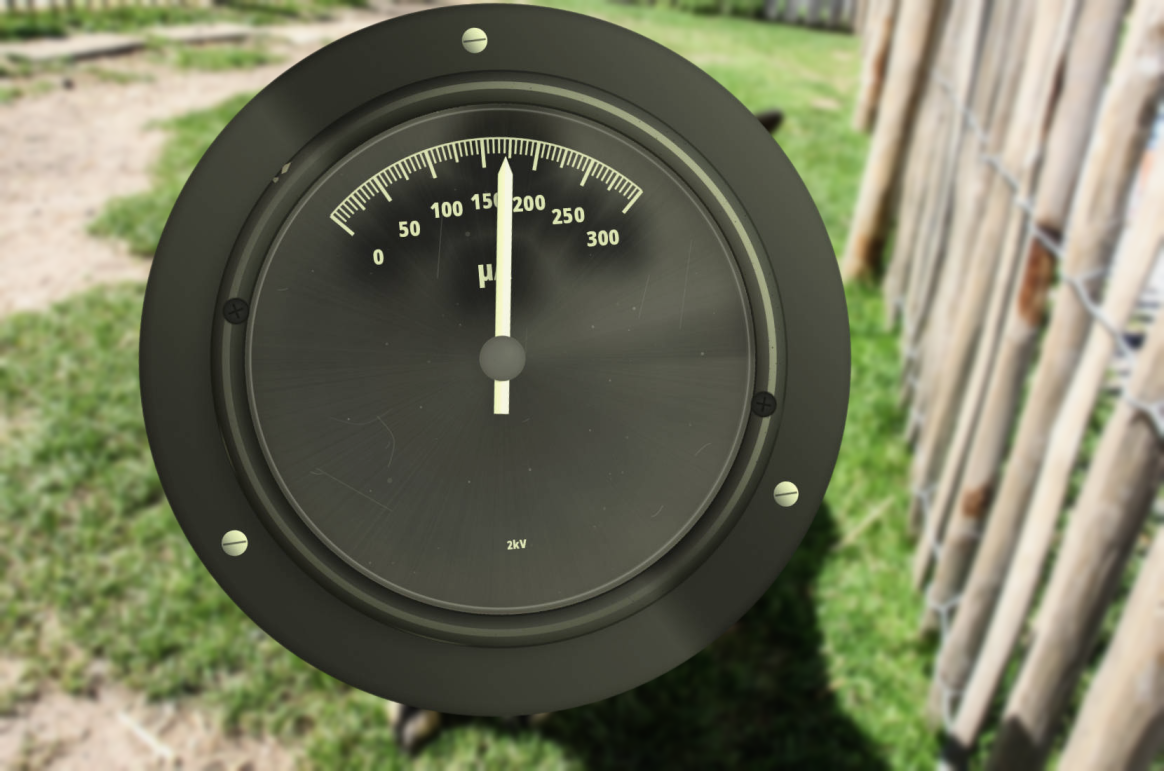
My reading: value=170 unit=µA
